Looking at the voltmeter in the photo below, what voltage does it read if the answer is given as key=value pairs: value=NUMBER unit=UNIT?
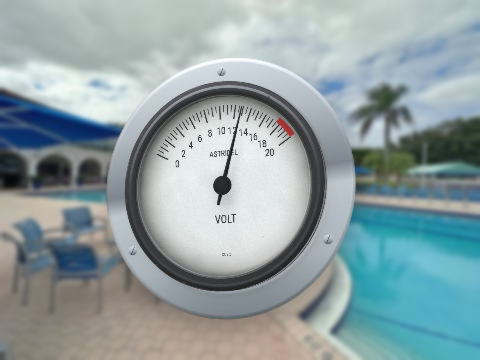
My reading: value=13 unit=V
